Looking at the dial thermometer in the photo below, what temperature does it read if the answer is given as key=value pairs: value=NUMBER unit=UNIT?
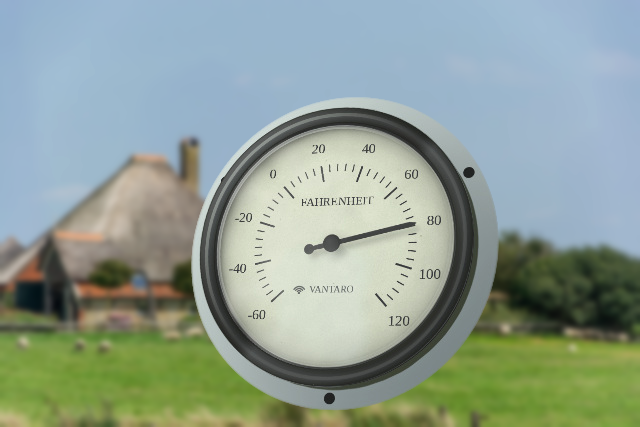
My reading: value=80 unit=°F
